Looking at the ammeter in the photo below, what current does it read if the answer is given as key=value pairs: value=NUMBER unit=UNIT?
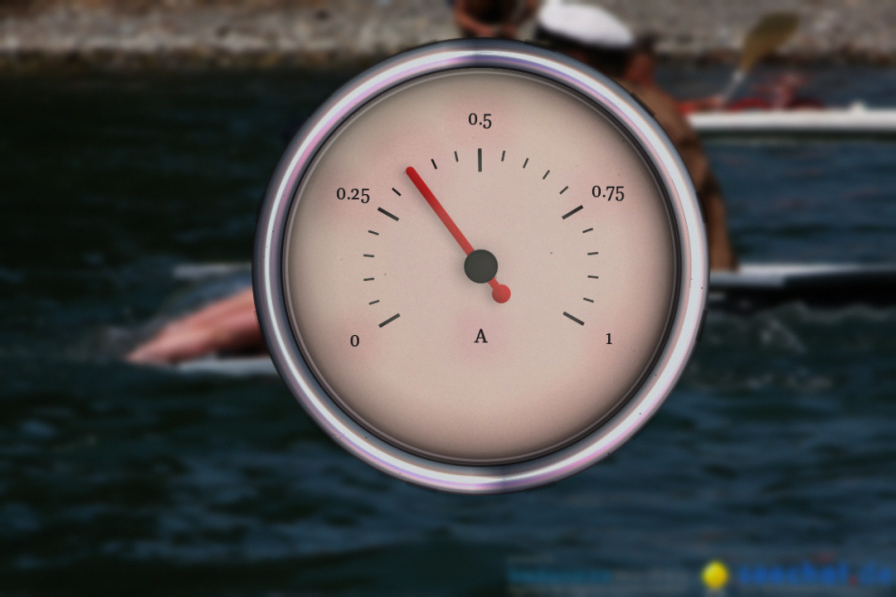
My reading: value=0.35 unit=A
